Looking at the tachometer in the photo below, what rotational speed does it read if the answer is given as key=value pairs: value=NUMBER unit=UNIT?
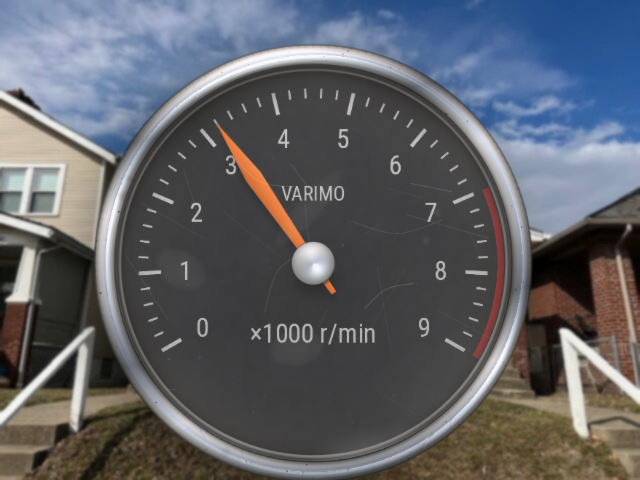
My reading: value=3200 unit=rpm
